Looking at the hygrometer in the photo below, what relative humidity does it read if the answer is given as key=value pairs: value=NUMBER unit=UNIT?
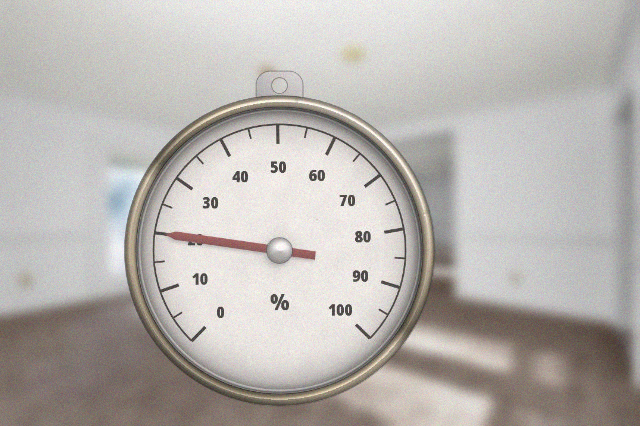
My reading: value=20 unit=%
